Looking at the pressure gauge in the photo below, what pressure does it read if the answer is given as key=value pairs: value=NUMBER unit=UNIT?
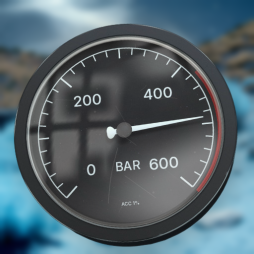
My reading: value=490 unit=bar
